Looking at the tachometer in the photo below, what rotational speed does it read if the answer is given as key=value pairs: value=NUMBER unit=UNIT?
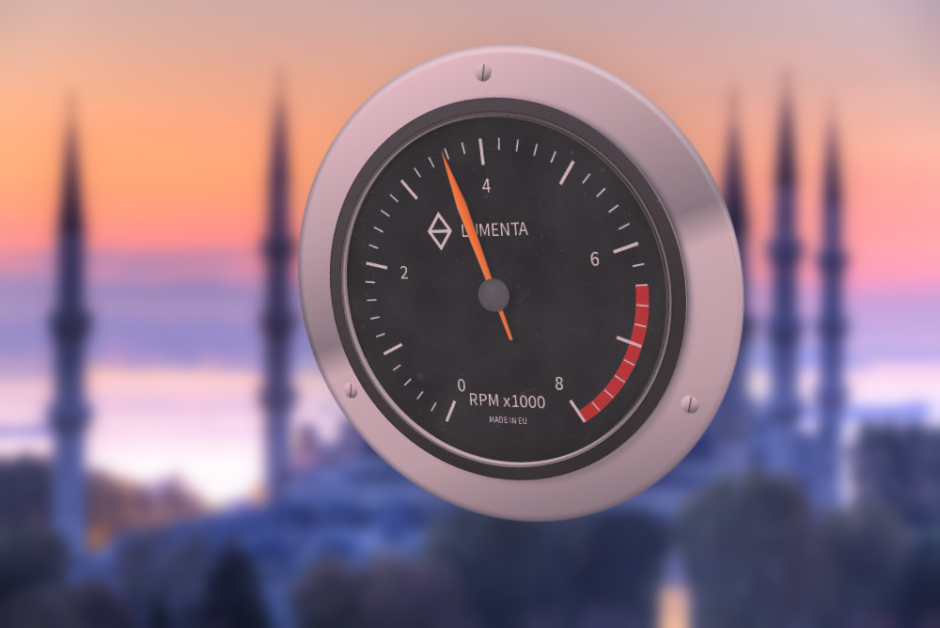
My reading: value=3600 unit=rpm
